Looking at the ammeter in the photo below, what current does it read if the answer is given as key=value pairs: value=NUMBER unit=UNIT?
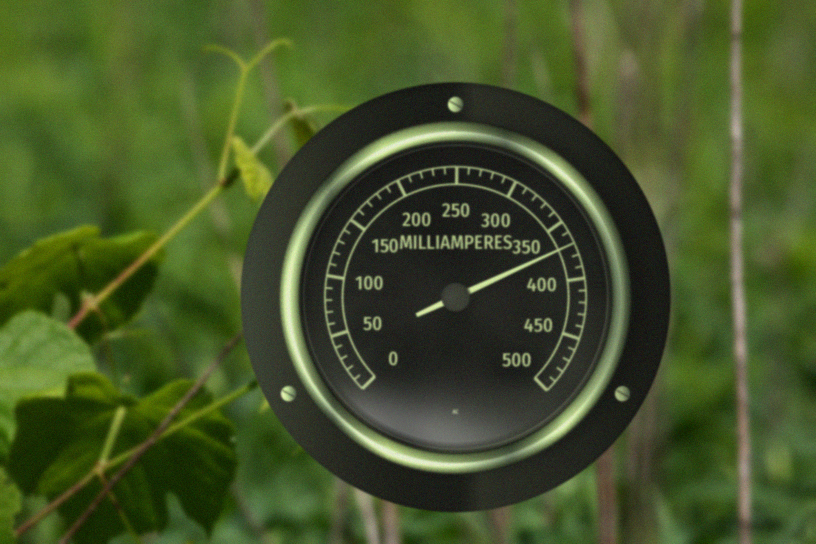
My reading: value=370 unit=mA
